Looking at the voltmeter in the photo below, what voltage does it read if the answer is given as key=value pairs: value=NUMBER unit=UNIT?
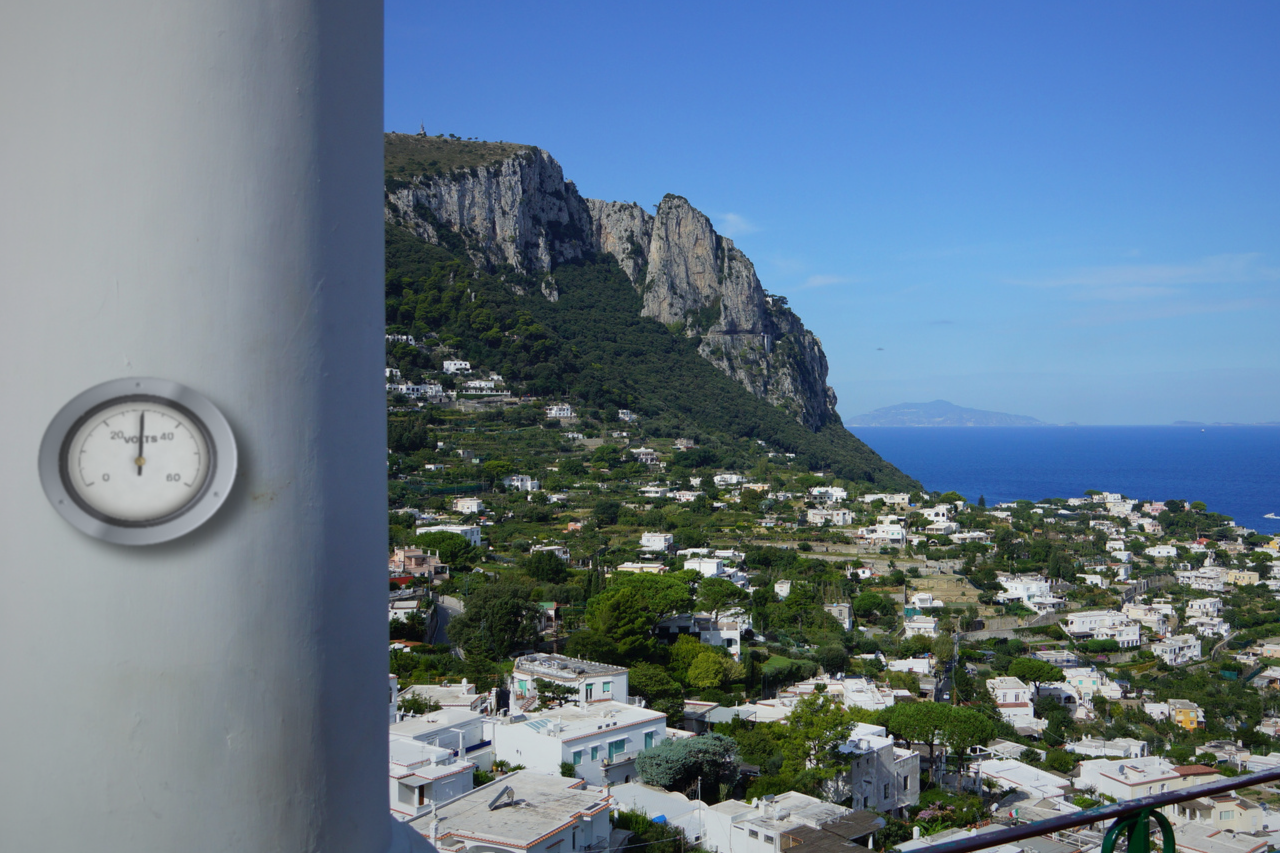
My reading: value=30 unit=V
